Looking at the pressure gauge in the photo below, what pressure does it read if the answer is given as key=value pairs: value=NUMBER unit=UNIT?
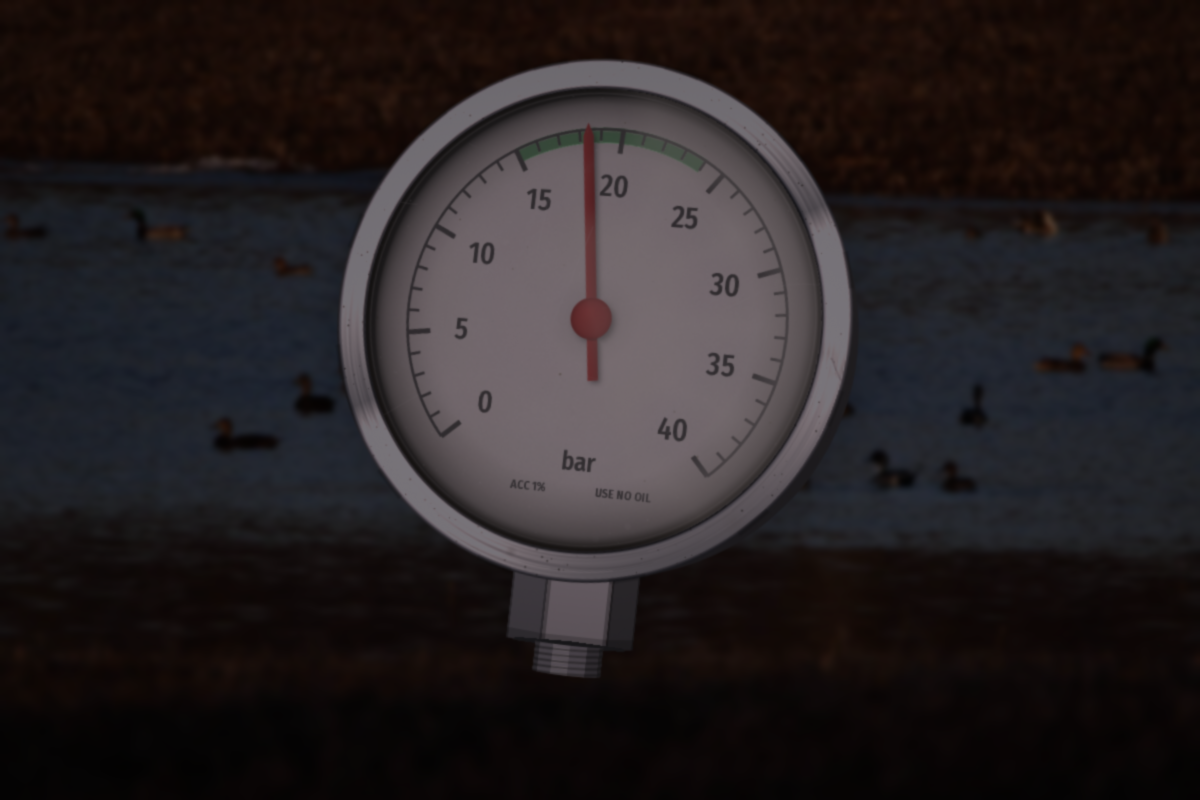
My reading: value=18.5 unit=bar
